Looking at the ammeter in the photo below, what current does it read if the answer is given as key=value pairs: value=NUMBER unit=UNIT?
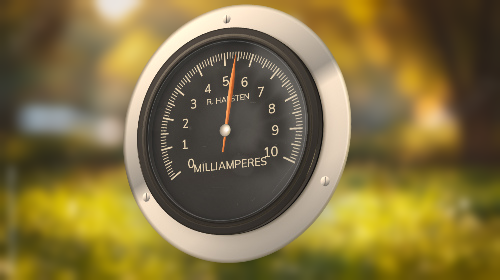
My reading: value=5.5 unit=mA
